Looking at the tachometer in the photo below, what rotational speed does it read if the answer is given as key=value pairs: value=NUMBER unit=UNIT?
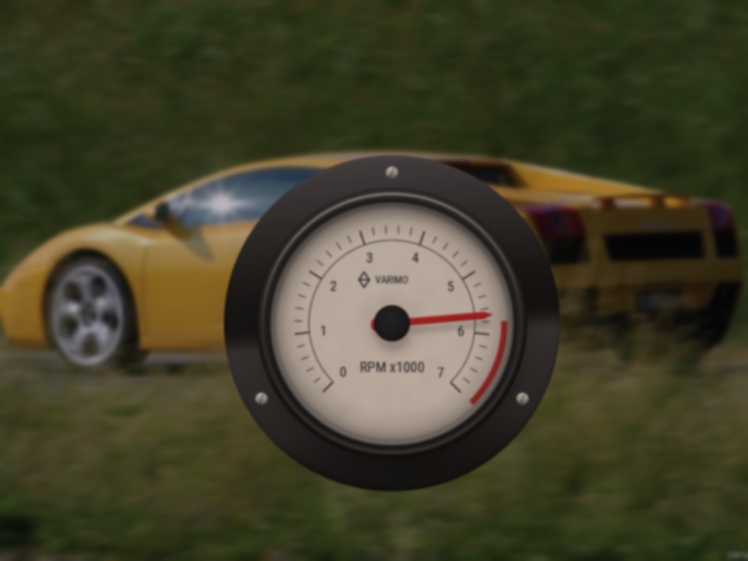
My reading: value=5700 unit=rpm
